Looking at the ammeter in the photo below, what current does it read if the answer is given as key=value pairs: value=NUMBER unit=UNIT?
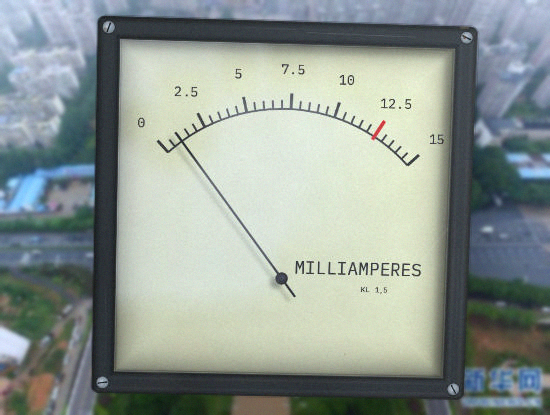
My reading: value=1 unit=mA
